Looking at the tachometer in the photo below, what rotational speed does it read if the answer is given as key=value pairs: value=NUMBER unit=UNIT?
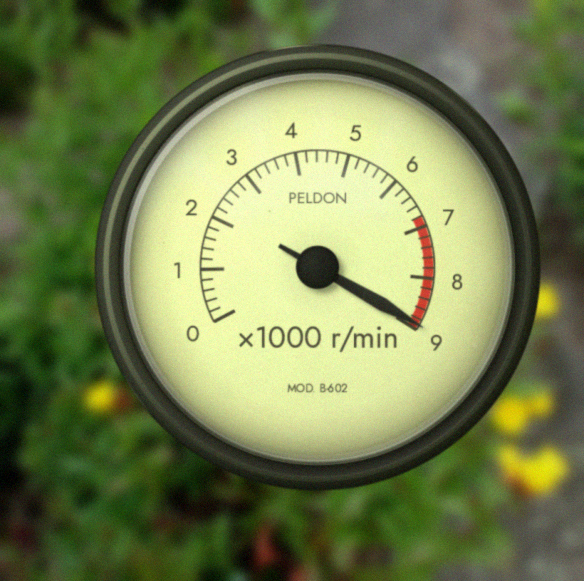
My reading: value=8900 unit=rpm
